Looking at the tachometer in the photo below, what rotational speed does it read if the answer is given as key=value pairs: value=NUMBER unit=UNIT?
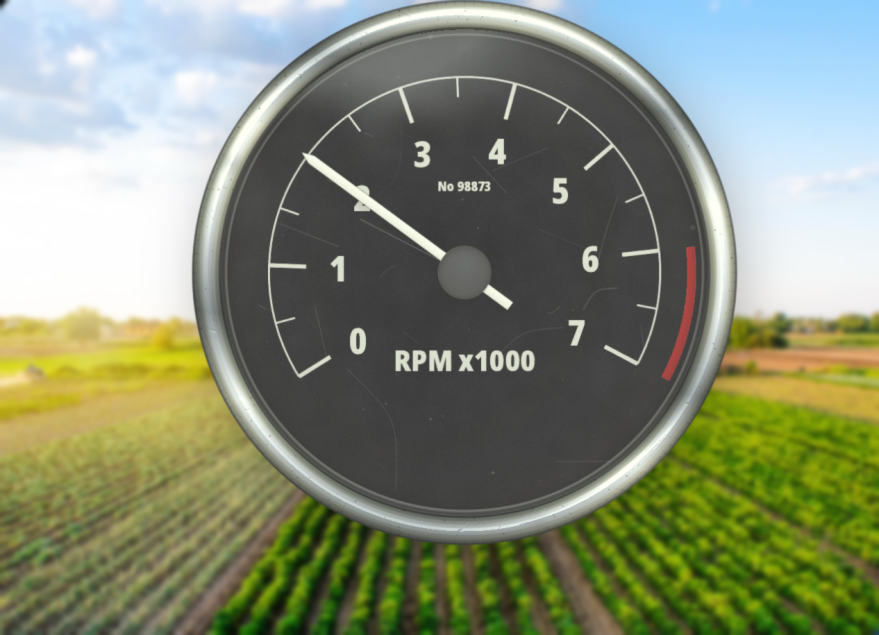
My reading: value=2000 unit=rpm
